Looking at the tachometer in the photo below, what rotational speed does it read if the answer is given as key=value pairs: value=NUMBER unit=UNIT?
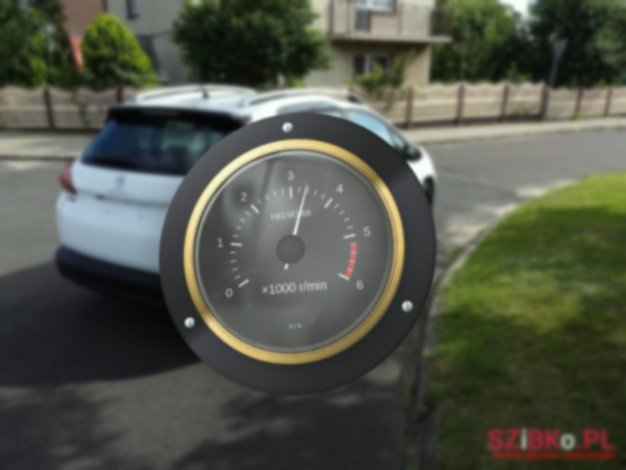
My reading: value=3400 unit=rpm
